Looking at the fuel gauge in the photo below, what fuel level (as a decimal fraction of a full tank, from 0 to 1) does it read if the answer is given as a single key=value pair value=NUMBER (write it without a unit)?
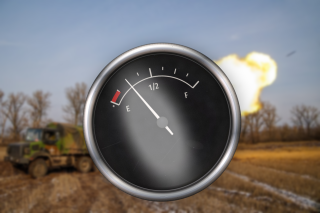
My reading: value=0.25
